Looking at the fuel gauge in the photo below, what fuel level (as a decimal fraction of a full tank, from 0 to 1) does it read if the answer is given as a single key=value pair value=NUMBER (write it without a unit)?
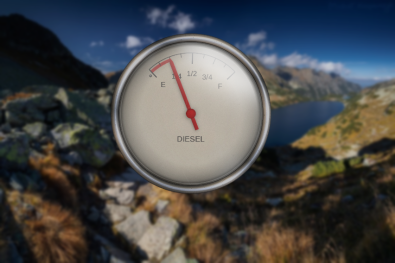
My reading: value=0.25
